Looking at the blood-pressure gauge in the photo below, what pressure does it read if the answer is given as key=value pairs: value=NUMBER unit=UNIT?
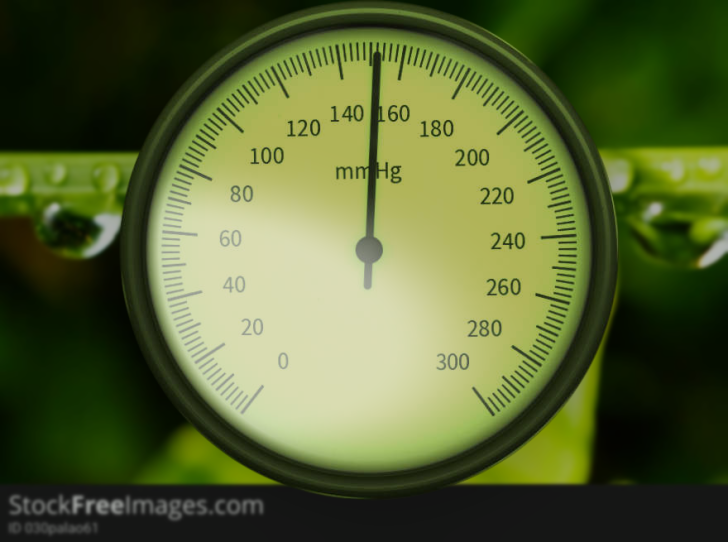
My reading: value=152 unit=mmHg
